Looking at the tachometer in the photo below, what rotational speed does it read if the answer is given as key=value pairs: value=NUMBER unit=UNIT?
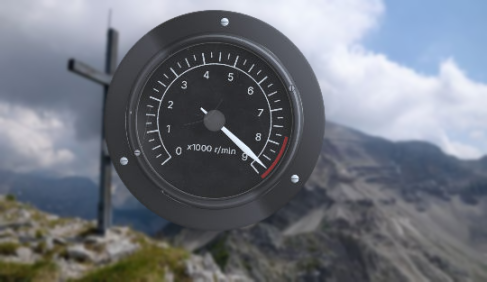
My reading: value=8750 unit=rpm
